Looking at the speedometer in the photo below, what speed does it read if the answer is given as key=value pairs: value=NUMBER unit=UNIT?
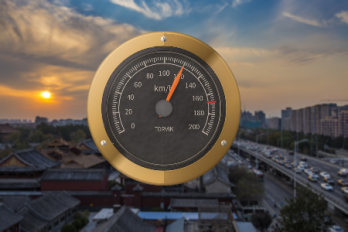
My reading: value=120 unit=km/h
